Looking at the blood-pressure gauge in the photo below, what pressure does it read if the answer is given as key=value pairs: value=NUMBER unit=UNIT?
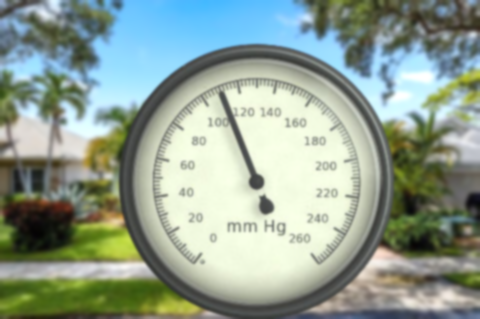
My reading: value=110 unit=mmHg
